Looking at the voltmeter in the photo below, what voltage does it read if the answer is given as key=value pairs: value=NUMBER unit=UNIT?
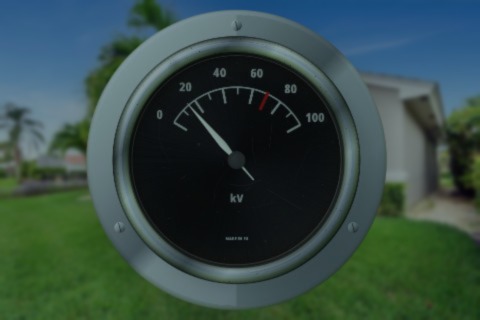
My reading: value=15 unit=kV
